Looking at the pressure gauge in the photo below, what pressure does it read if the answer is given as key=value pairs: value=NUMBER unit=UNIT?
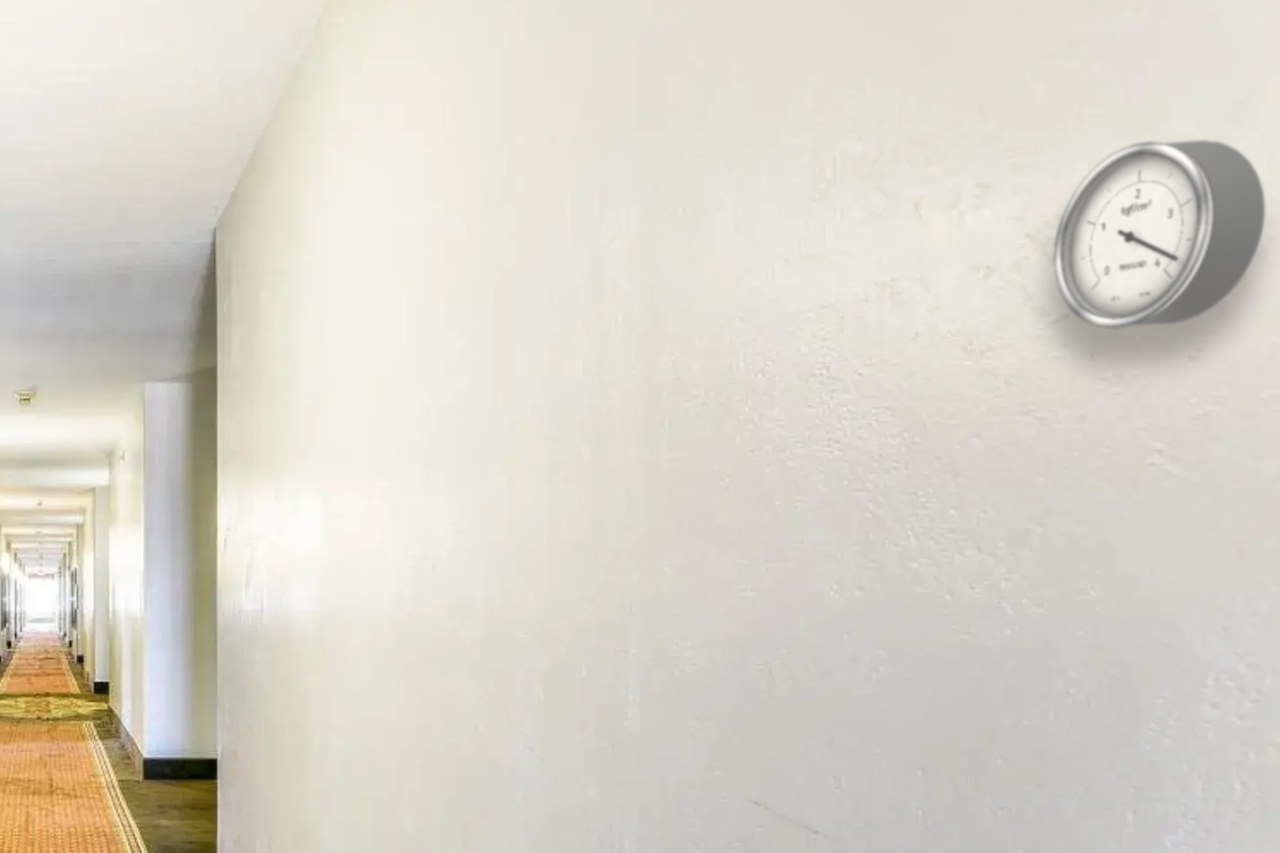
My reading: value=3.75 unit=kg/cm²
